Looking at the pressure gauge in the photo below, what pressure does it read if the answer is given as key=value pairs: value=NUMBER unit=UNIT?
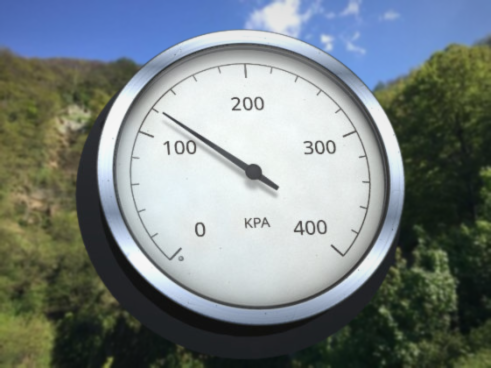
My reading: value=120 unit=kPa
